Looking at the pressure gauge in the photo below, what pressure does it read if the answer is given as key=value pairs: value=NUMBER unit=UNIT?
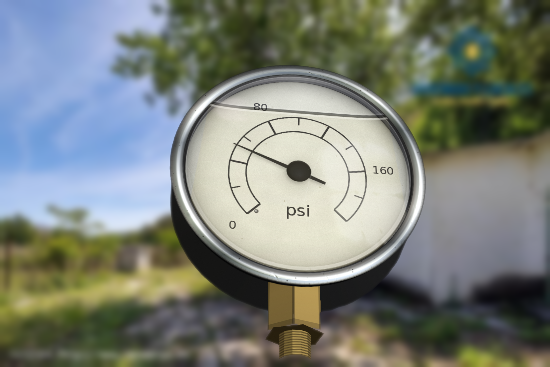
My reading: value=50 unit=psi
